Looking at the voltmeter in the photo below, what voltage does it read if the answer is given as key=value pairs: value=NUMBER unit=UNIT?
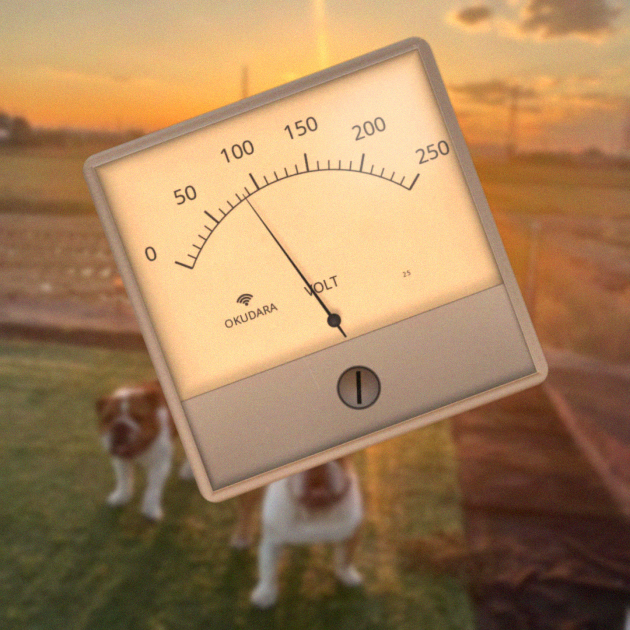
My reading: value=85 unit=V
